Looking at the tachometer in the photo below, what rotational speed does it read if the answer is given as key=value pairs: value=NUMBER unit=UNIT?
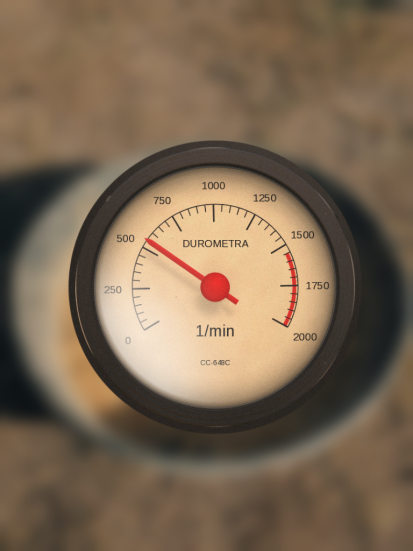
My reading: value=550 unit=rpm
